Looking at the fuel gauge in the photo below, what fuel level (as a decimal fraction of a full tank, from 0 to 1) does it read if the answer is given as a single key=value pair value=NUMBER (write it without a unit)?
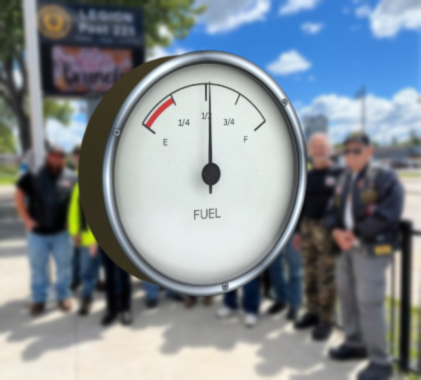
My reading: value=0.5
